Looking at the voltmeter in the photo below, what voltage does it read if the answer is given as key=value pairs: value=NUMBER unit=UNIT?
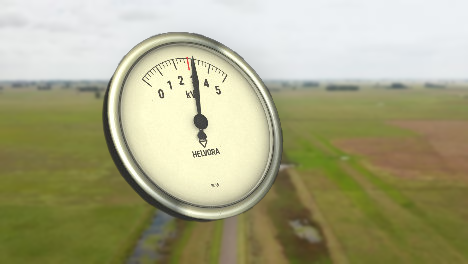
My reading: value=3 unit=kV
